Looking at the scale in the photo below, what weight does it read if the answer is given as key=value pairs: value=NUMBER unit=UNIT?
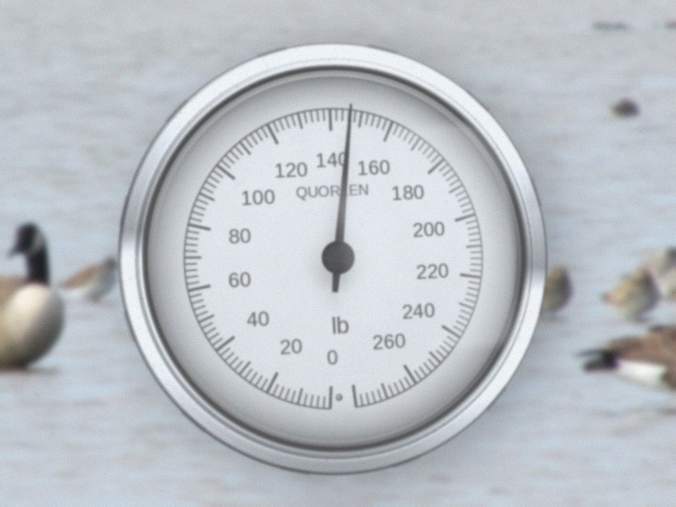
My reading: value=146 unit=lb
